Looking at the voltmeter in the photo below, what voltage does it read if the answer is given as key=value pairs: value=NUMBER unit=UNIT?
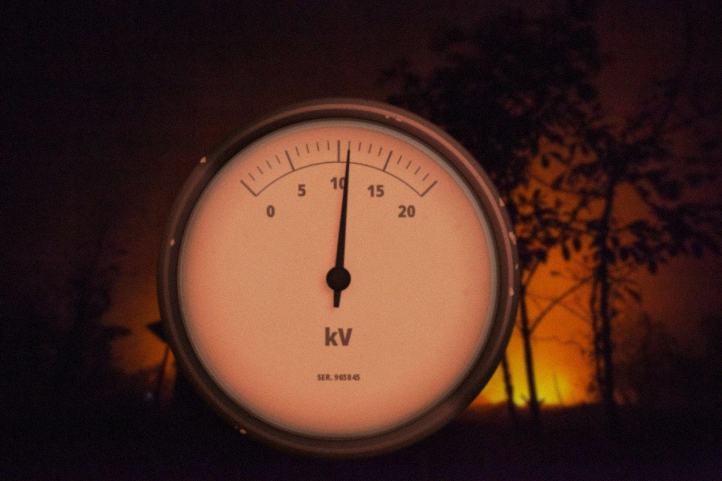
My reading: value=11 unit=kV
